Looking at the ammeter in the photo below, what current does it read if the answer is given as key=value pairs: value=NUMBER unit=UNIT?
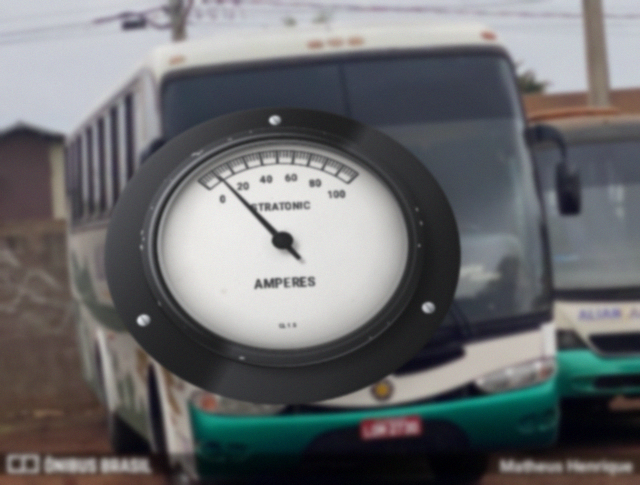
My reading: value=10 unit=A
